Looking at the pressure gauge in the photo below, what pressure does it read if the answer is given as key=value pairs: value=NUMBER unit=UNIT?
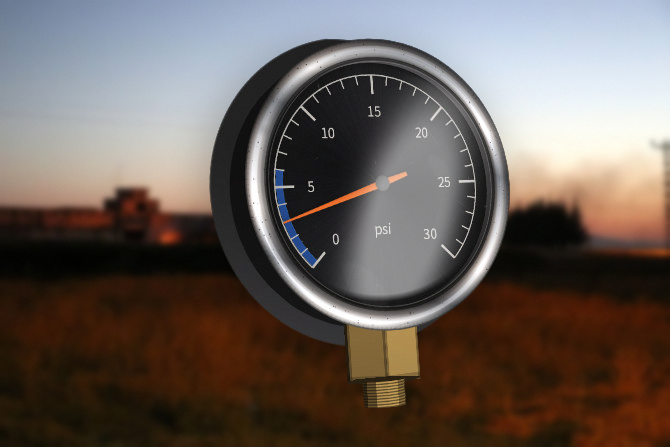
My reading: value=3 unit=psi
